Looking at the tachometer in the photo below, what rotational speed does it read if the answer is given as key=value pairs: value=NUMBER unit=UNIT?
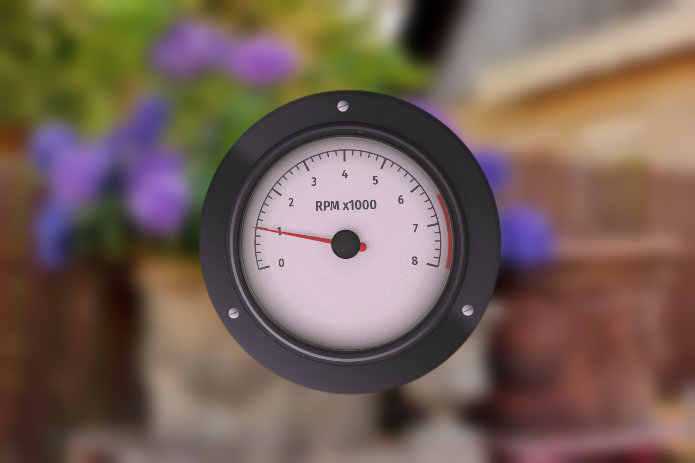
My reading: value=1000 unit=rpm
